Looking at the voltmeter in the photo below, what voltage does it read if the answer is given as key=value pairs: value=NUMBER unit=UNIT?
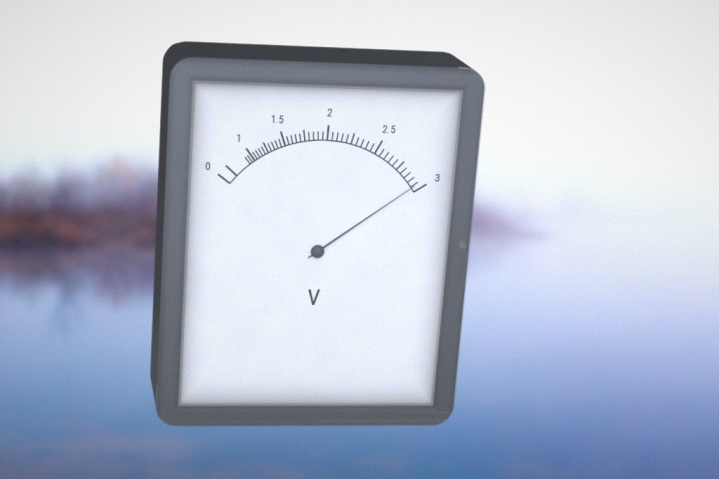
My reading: value=2.95 unit=V
